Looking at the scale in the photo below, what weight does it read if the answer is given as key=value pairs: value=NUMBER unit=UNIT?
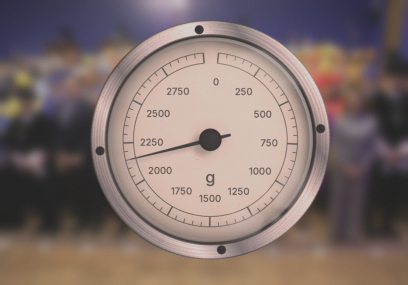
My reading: value=2150 unit=g
